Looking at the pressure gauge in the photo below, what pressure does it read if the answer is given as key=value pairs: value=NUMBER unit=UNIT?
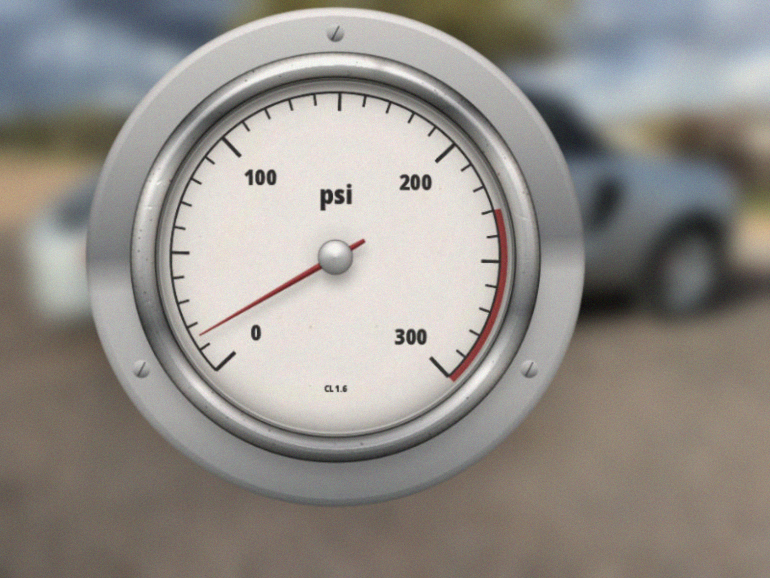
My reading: value=15 unit=psi
